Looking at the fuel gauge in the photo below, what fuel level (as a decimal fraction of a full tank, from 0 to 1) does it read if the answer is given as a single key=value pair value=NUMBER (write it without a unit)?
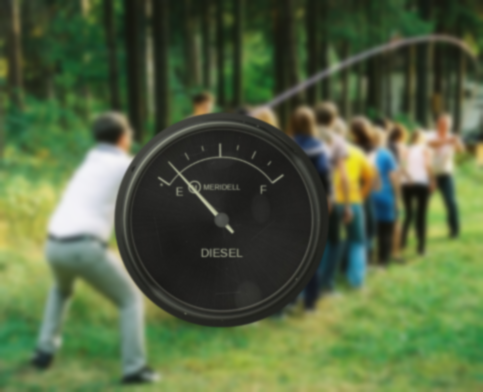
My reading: value=0.125
